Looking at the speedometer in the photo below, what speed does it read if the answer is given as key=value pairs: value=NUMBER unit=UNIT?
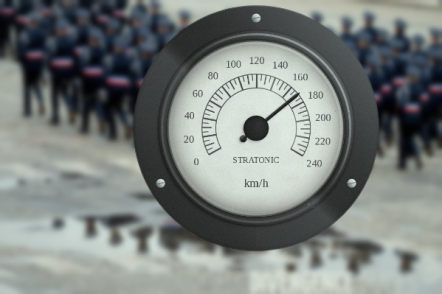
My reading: value=170 unit=km/h
